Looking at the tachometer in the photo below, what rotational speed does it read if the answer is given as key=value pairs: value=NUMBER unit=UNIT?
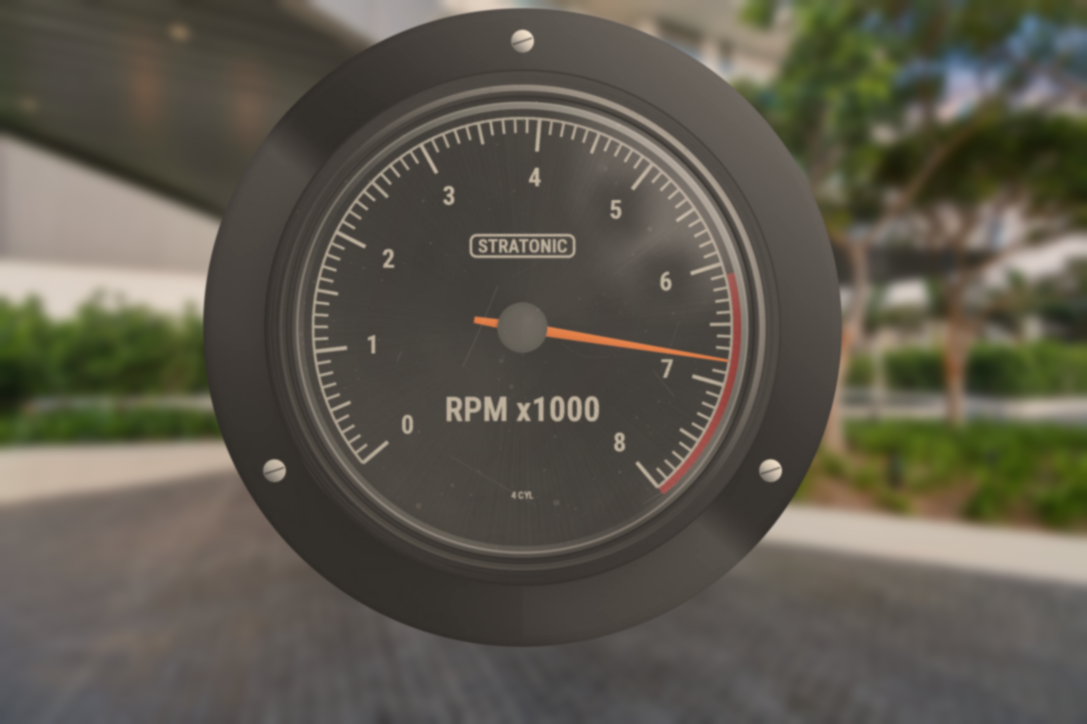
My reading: value=6800 unit=rpm
